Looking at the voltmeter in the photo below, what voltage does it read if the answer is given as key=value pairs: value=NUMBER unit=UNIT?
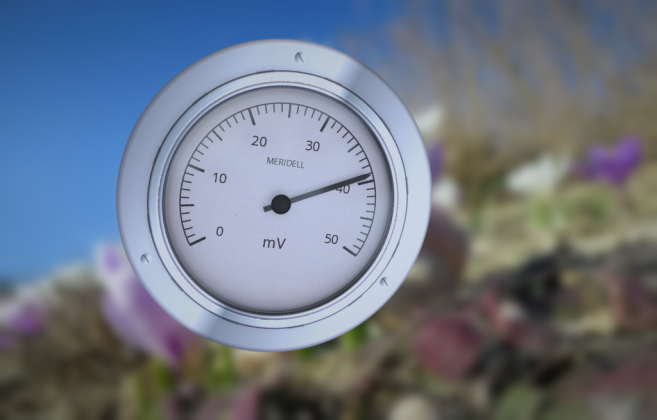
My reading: value=39 unit=mV
